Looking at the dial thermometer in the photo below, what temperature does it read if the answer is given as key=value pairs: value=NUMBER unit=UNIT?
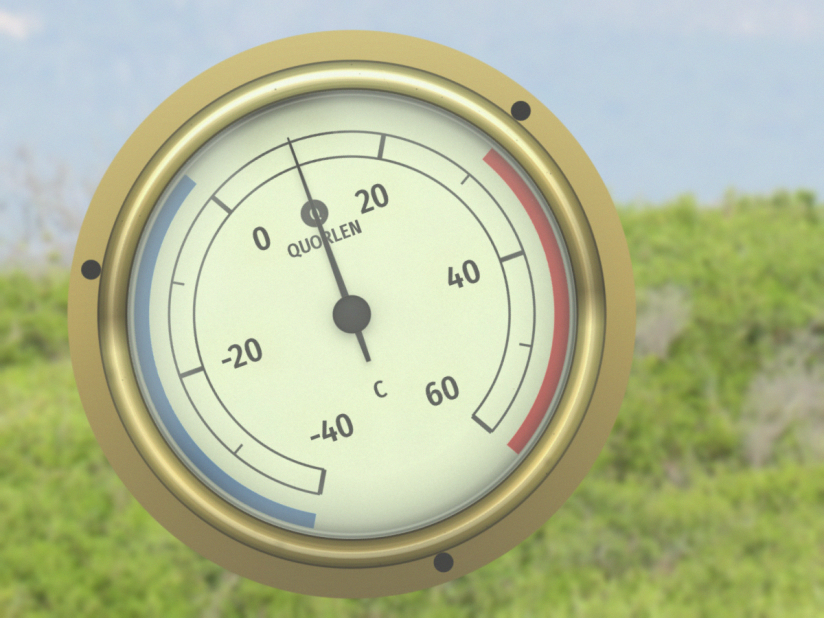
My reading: value=10 unit=°C
